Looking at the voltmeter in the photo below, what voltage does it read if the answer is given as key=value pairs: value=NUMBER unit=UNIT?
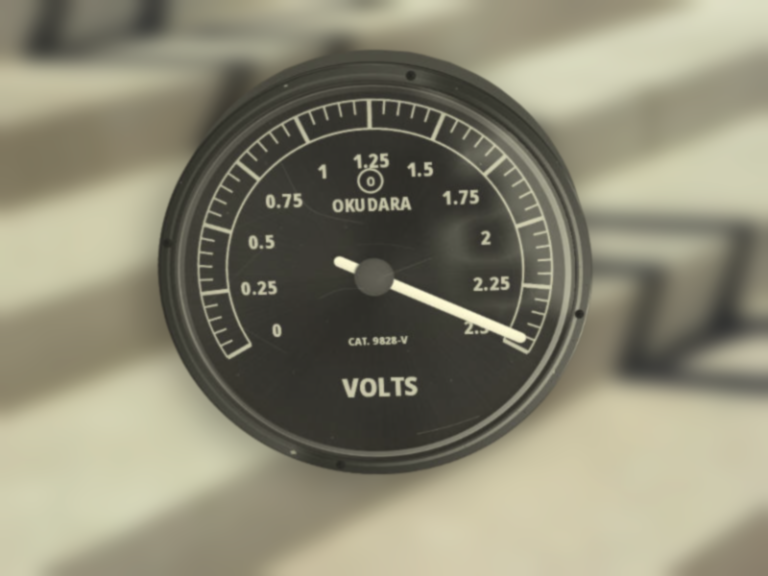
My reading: value=2.45 unit=V
